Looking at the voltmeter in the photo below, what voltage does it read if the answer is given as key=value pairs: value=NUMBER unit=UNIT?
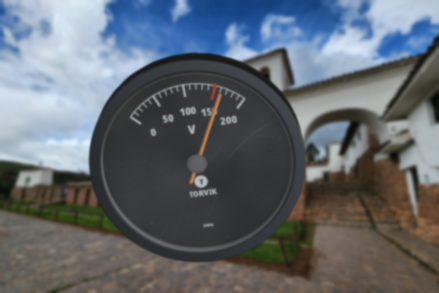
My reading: value=160 unit=V
